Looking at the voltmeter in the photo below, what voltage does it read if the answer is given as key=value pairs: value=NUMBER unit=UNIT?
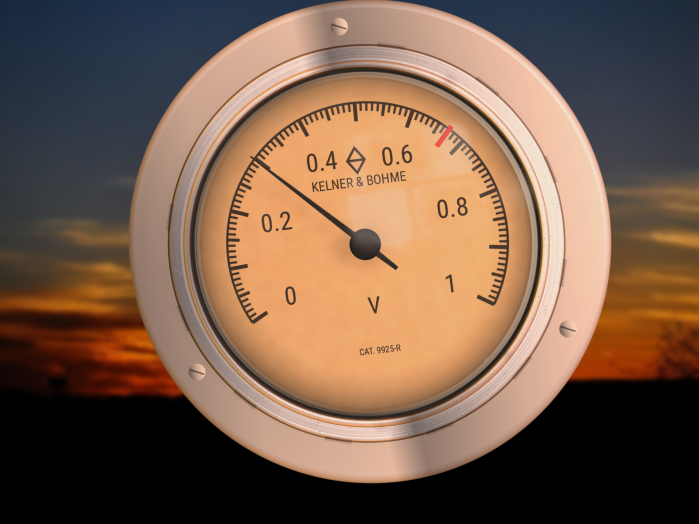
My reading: value=0.3 unit=V
